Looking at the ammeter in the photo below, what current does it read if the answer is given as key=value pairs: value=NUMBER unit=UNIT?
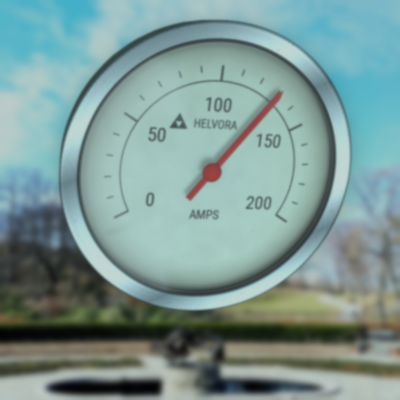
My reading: value=130 unit=A
